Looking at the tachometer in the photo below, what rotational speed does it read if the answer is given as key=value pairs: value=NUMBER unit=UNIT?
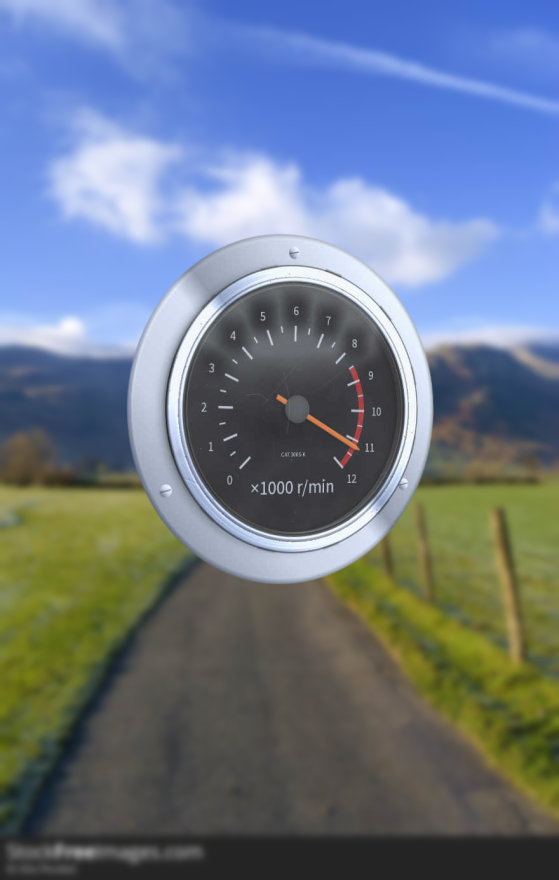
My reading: value=11250 unit=rpm
